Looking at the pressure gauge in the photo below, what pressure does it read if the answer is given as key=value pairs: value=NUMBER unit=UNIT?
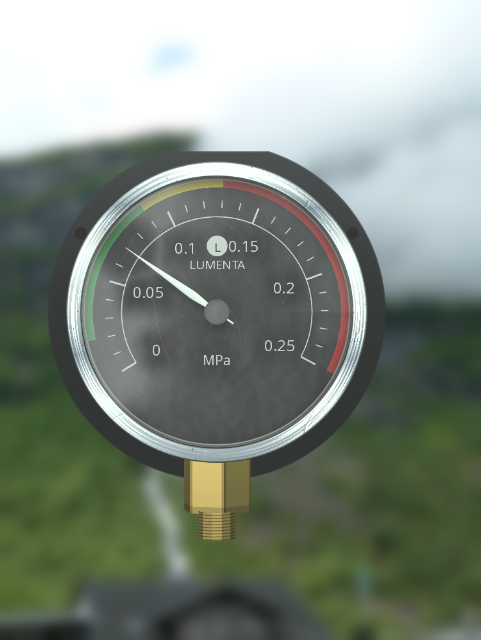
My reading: value=0.07 unit=MPa
